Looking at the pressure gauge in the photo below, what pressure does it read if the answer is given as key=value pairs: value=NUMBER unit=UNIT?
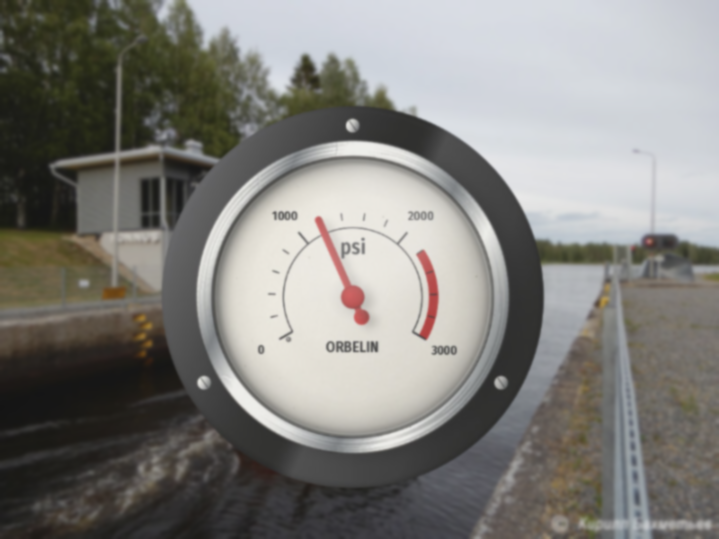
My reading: value=1200 unit=psi
